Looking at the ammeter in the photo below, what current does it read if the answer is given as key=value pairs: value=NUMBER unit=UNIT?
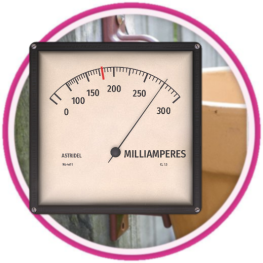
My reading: value=275 unit=mA
